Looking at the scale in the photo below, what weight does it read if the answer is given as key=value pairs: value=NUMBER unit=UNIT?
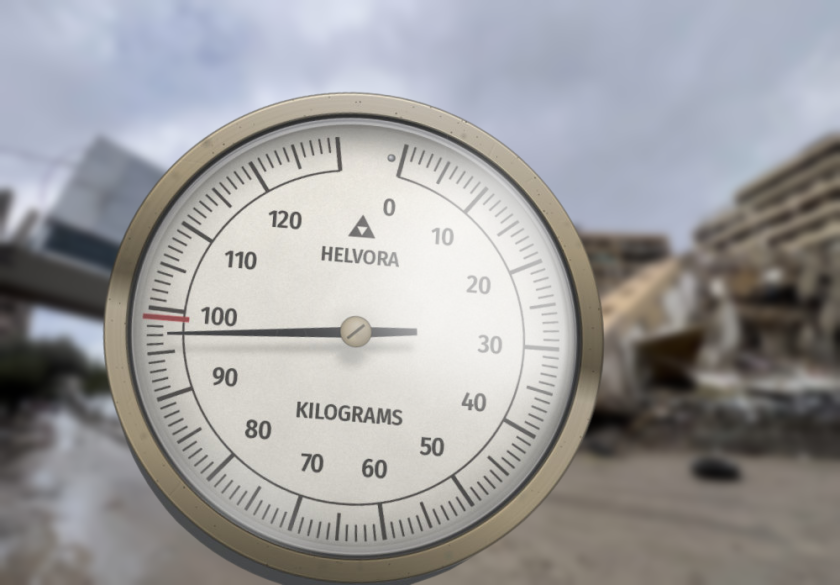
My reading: value=97 unit=kg
